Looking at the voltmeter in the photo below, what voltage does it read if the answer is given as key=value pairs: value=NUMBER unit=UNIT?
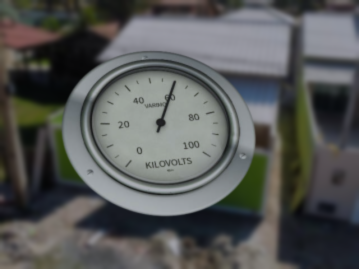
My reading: value=60 unit=kV
